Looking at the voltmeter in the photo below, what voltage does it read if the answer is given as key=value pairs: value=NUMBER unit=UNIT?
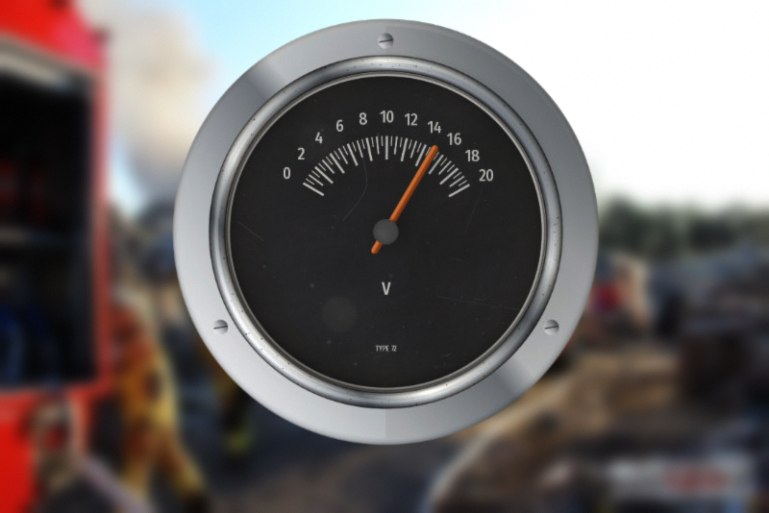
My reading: value=15 unit=V
